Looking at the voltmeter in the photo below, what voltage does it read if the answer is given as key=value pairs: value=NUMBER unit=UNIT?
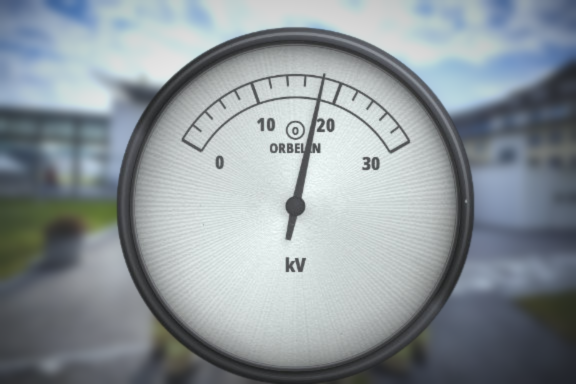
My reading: value=18 unit=kV
